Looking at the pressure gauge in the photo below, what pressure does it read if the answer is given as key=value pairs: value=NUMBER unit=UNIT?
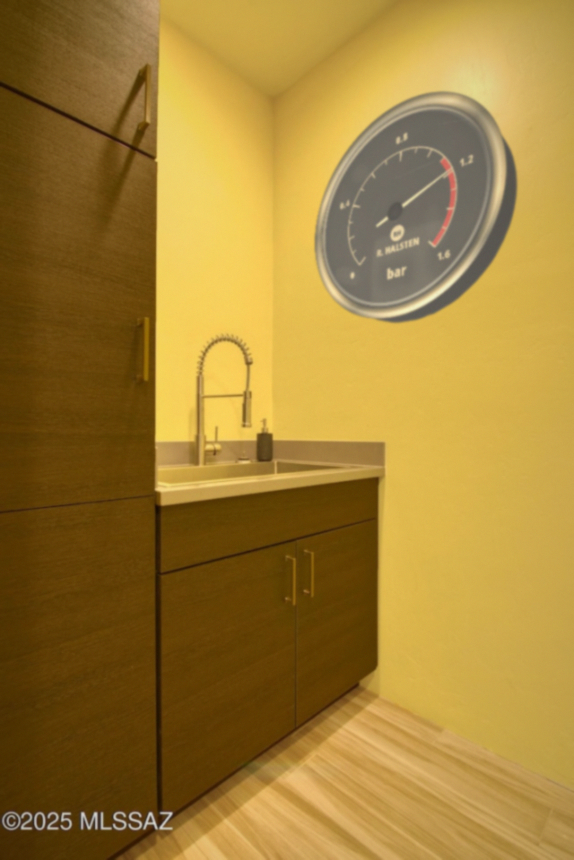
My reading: value=1.2 unit=bar
